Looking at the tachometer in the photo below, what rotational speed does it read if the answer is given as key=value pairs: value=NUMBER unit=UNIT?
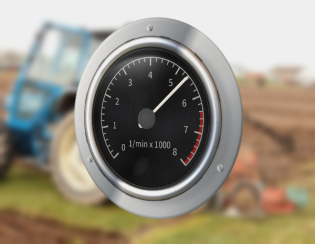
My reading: value=5400 unit=rpm
